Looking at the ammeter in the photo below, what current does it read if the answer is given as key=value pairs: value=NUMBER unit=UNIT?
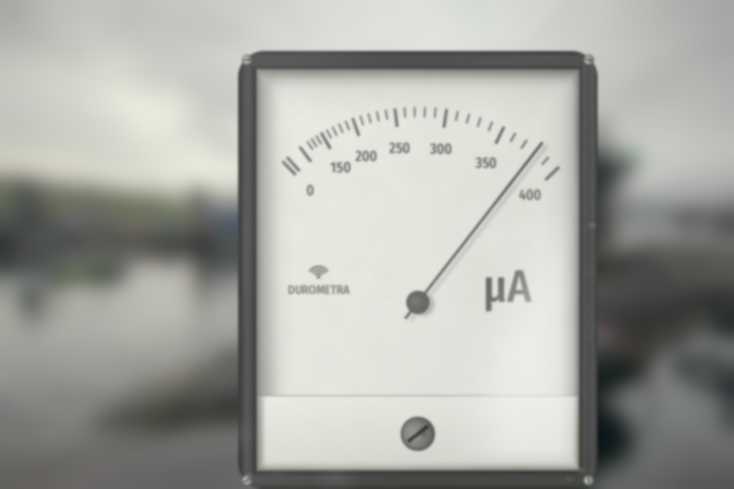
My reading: value=380 unit=µA
